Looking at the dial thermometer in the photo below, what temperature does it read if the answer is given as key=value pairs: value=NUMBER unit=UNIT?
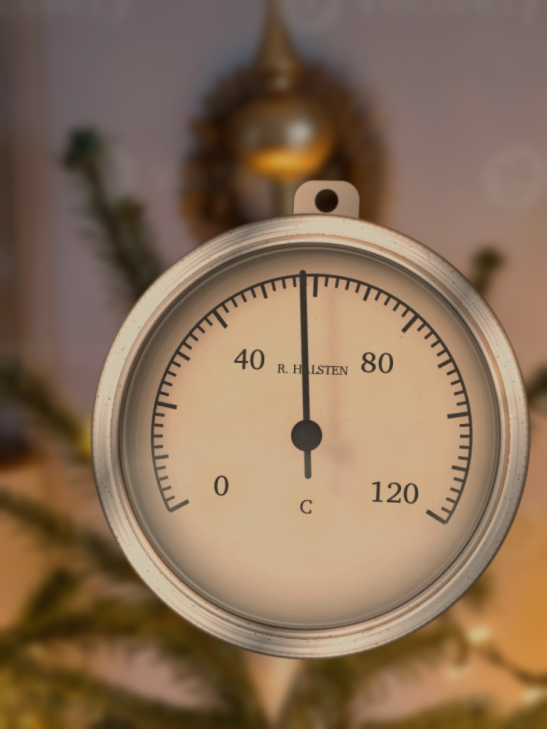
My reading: value=58 unit=°C
